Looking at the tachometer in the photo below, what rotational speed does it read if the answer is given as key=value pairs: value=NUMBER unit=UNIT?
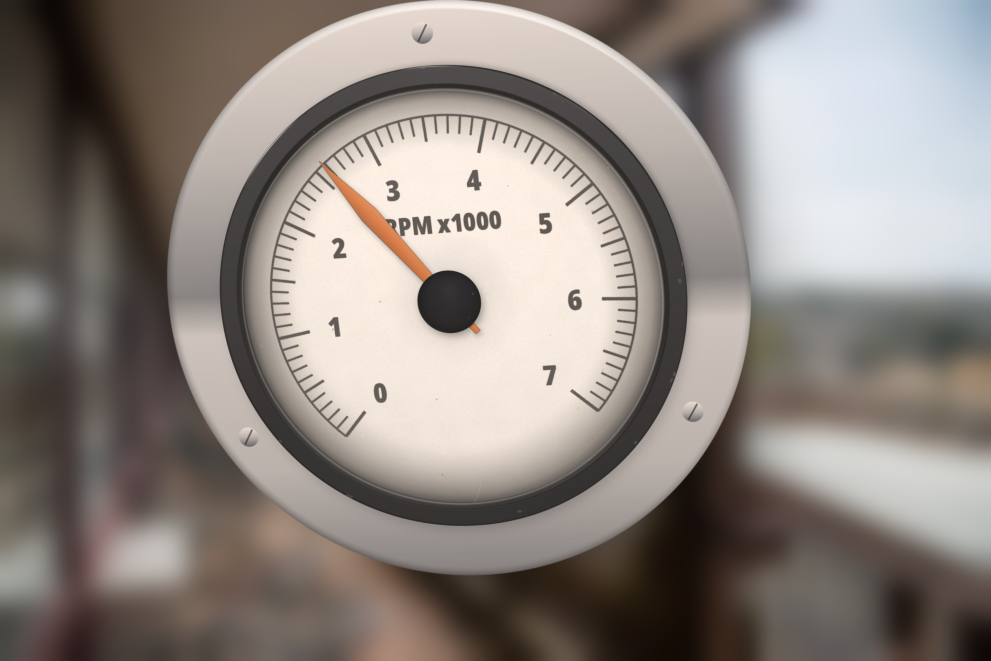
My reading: value=2600 unit=rpm
